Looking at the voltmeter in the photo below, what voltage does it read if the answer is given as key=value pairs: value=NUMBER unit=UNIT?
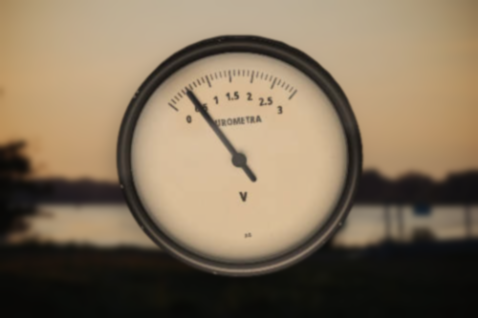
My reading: value=0.5 unit=V
